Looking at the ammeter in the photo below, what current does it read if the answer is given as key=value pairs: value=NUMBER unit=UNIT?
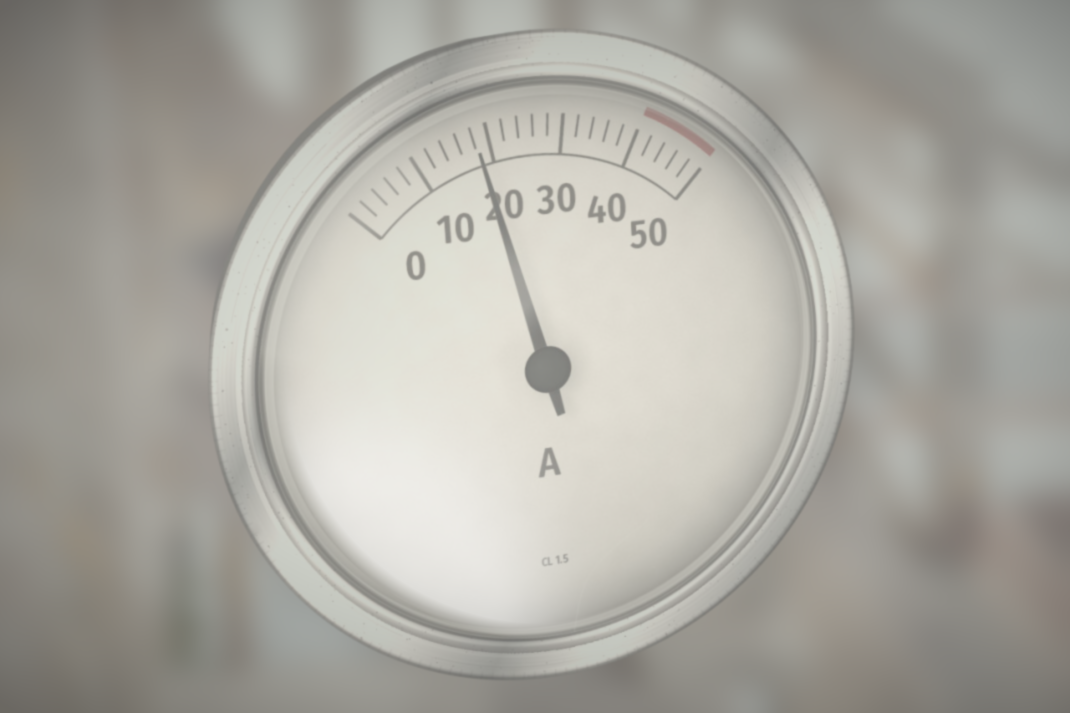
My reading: value=18 unit=A
